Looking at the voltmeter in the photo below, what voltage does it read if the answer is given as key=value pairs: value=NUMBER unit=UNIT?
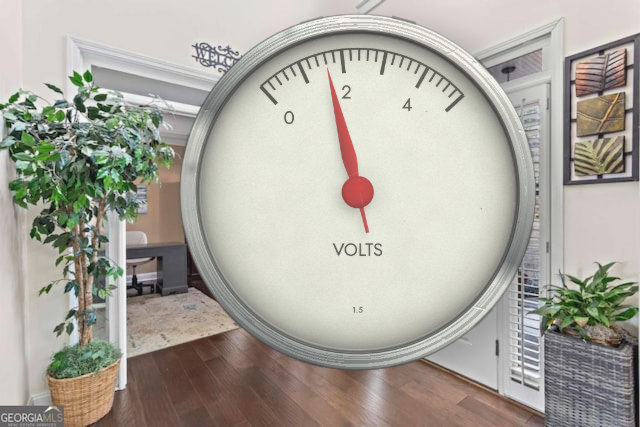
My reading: value=1.6 unit=V
